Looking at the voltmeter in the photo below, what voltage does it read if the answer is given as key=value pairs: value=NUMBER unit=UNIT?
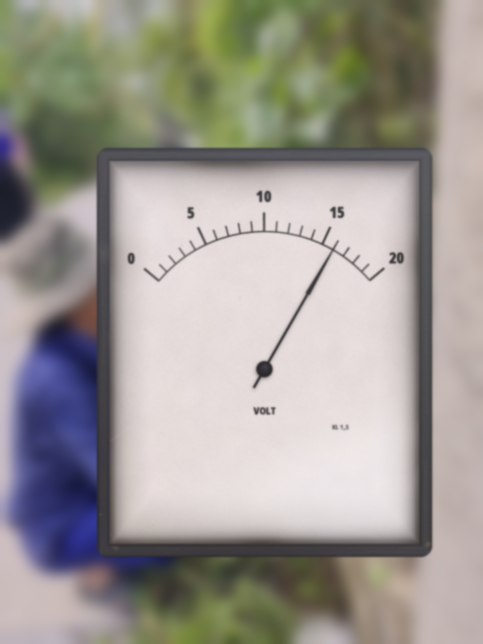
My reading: value=16 unit=V
